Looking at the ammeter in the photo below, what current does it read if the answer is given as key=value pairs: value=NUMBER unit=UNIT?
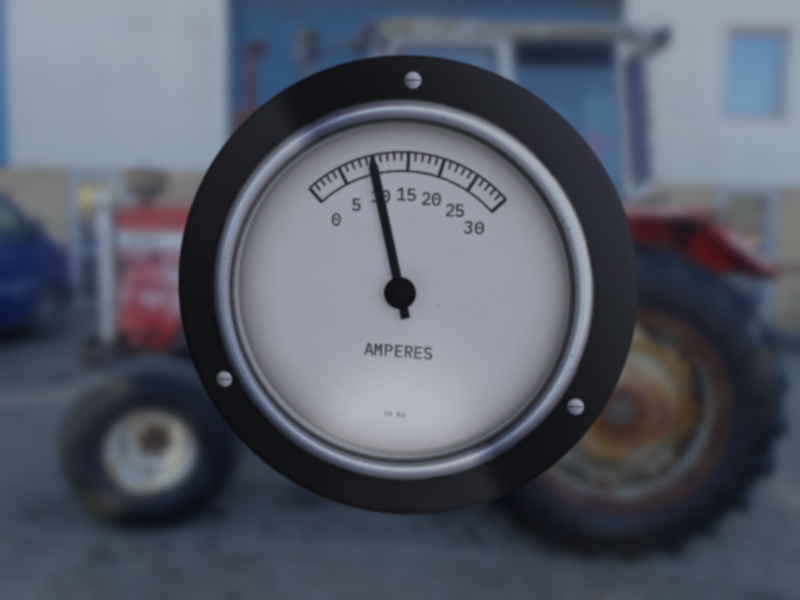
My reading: value=10 unit=A
